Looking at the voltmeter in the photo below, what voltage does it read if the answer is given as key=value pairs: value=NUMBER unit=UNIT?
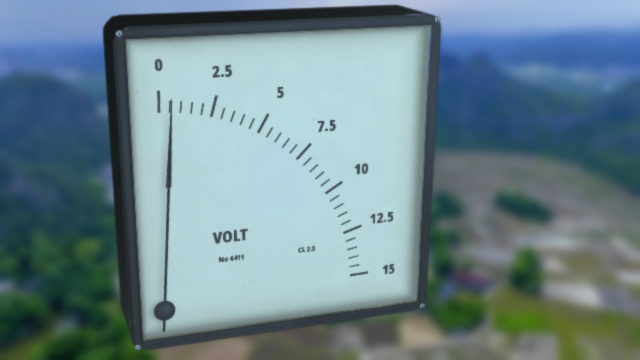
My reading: value=0.5 unit=V
